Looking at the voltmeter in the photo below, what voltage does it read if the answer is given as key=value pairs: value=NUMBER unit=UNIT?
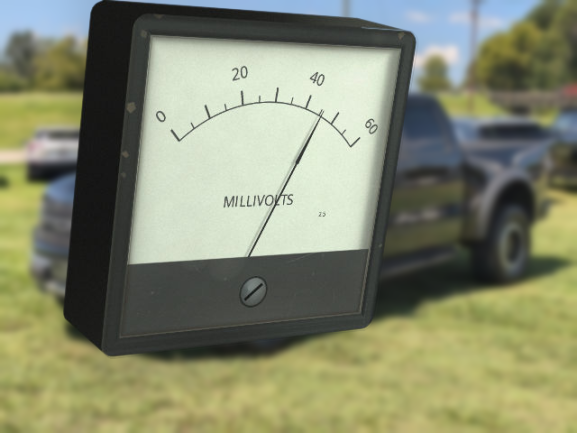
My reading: value=45 unit=mV
